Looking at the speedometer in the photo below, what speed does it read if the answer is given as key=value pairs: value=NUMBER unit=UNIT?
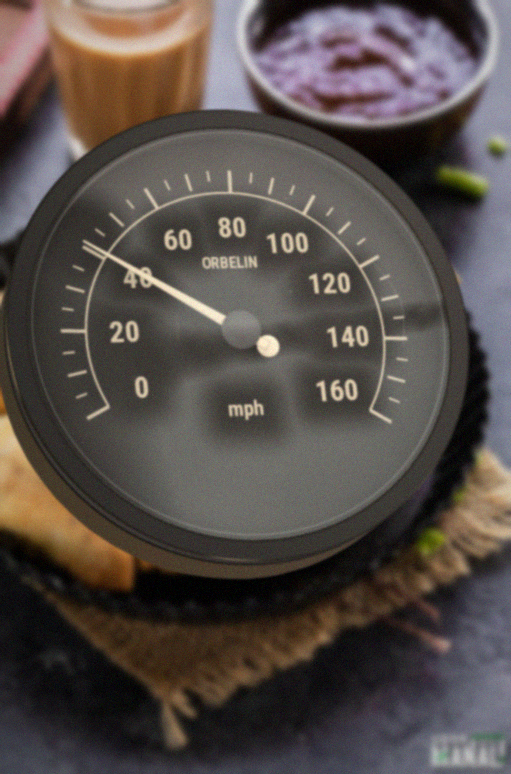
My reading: value=40 unit=mph
